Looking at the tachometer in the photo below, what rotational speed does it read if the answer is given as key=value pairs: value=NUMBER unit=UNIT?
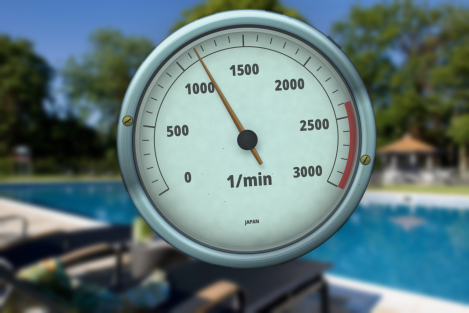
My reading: value=1150 unit=rpm
